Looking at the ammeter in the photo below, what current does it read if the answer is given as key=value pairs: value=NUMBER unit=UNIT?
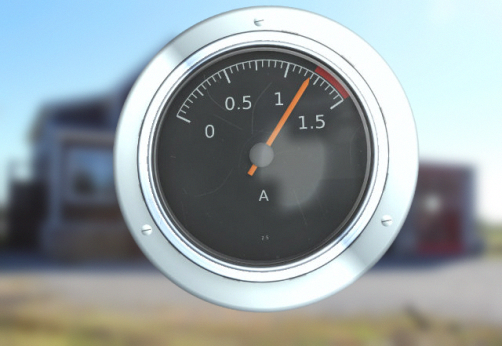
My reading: value=1.2 unit=A
